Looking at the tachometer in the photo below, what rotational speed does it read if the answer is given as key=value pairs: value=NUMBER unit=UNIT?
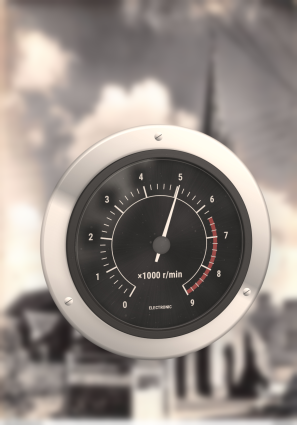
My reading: value=5000 unit=rpm
